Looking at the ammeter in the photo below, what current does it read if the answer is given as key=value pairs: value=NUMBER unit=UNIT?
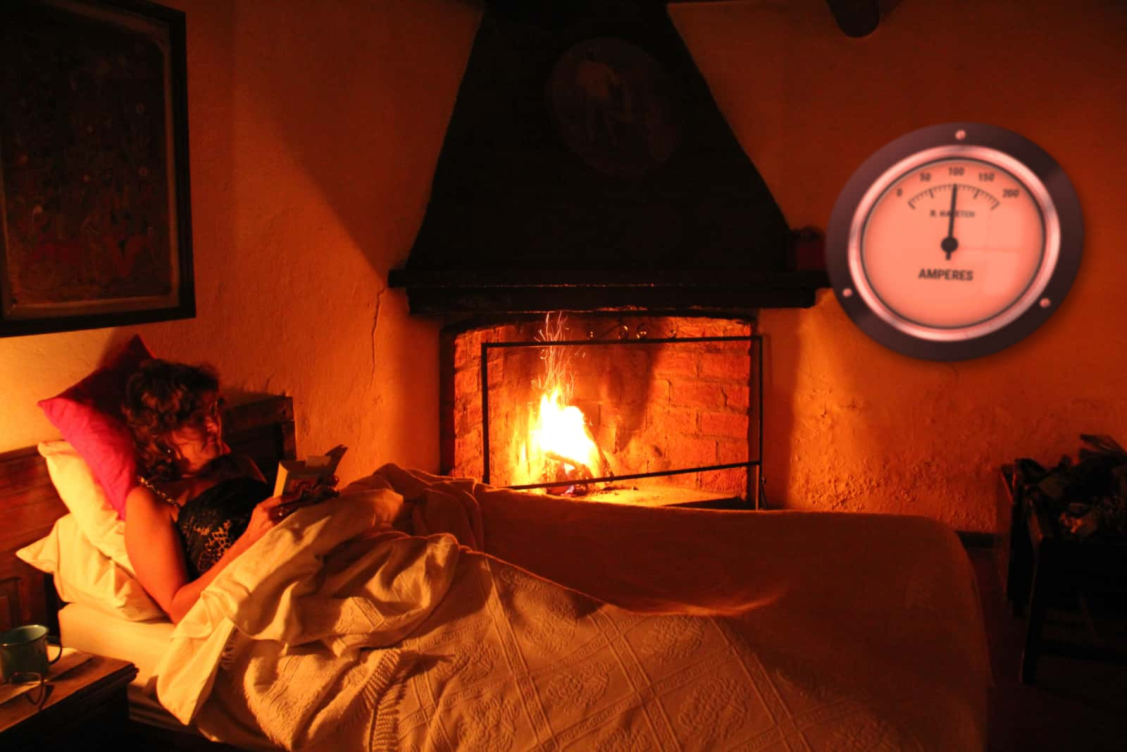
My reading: value=100 unit=A
